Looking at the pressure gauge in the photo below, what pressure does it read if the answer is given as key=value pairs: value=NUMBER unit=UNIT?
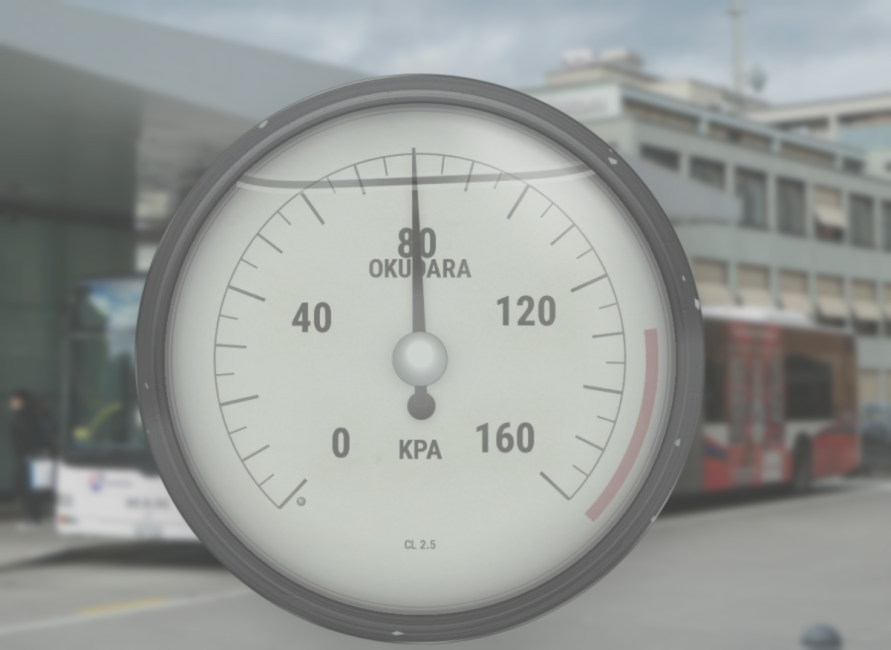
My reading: value=80 unit=kPa
